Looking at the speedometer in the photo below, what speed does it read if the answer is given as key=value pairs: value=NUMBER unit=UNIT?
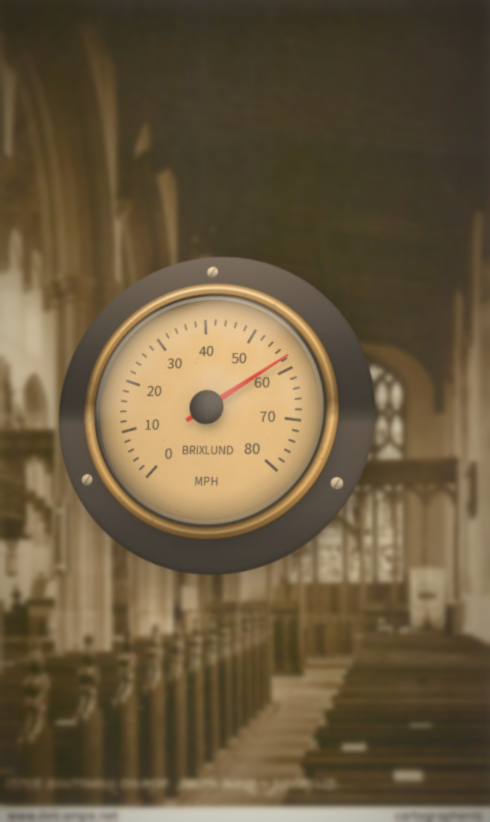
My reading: value=58 unit=mph
